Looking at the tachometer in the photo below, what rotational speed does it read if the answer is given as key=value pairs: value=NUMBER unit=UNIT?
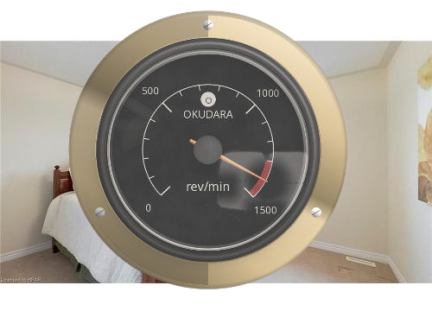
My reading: value=1400 unit=rpm
